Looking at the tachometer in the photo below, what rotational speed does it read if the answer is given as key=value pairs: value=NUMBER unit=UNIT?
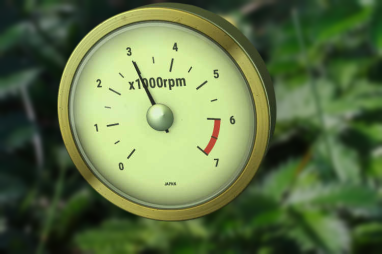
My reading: value=3000 unit=rpm
